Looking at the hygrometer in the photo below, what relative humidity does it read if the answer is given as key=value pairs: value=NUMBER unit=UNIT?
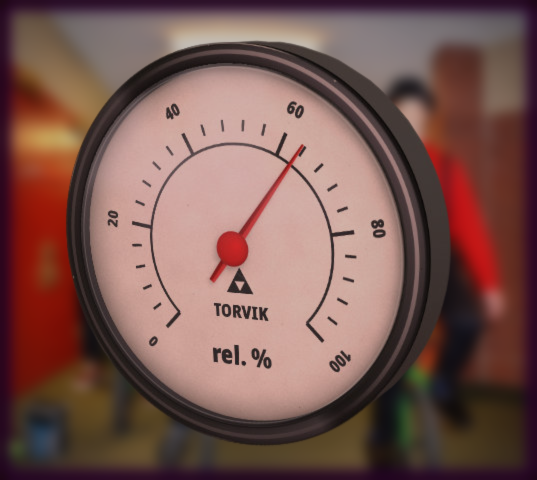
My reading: value=64 unit=%
